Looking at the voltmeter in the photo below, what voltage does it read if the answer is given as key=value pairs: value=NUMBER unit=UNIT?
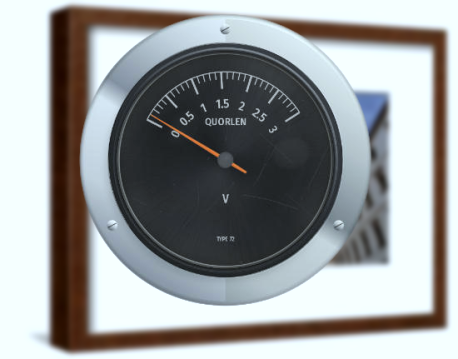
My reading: value=0.1 unit=V
